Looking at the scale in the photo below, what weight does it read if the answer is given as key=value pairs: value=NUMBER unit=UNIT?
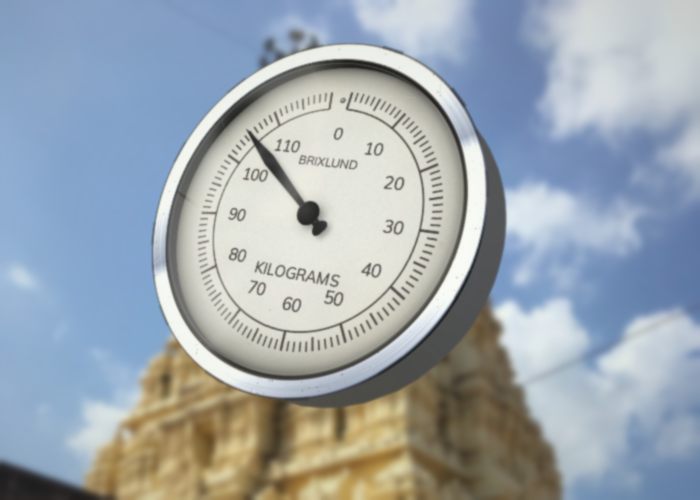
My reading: value=105 unit=kg
